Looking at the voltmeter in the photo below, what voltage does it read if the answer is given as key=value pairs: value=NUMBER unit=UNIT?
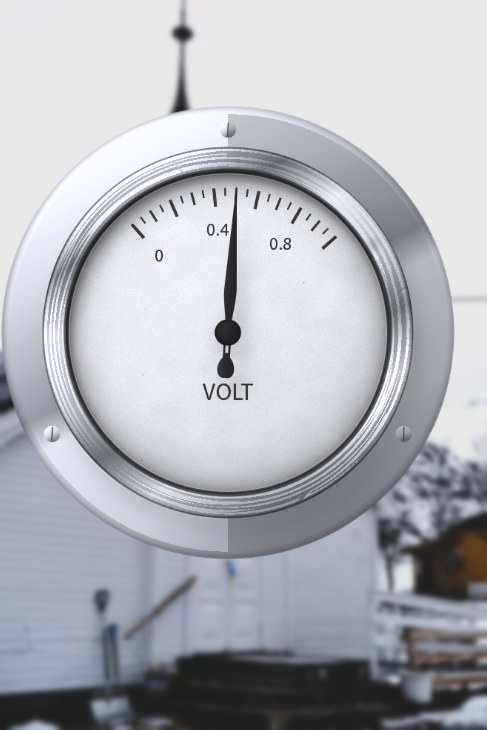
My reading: value=0.5 unit=V
